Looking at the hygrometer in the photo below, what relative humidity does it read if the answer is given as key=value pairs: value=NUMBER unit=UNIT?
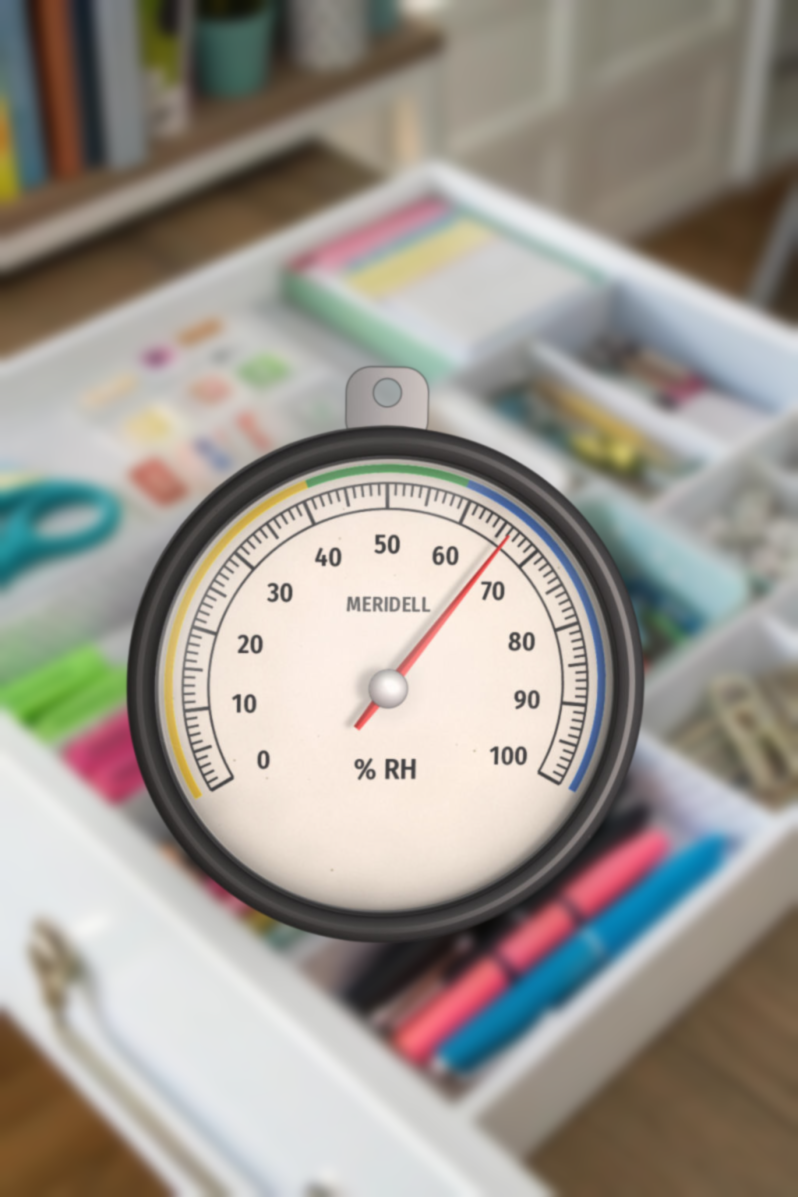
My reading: value=66 unit=%
